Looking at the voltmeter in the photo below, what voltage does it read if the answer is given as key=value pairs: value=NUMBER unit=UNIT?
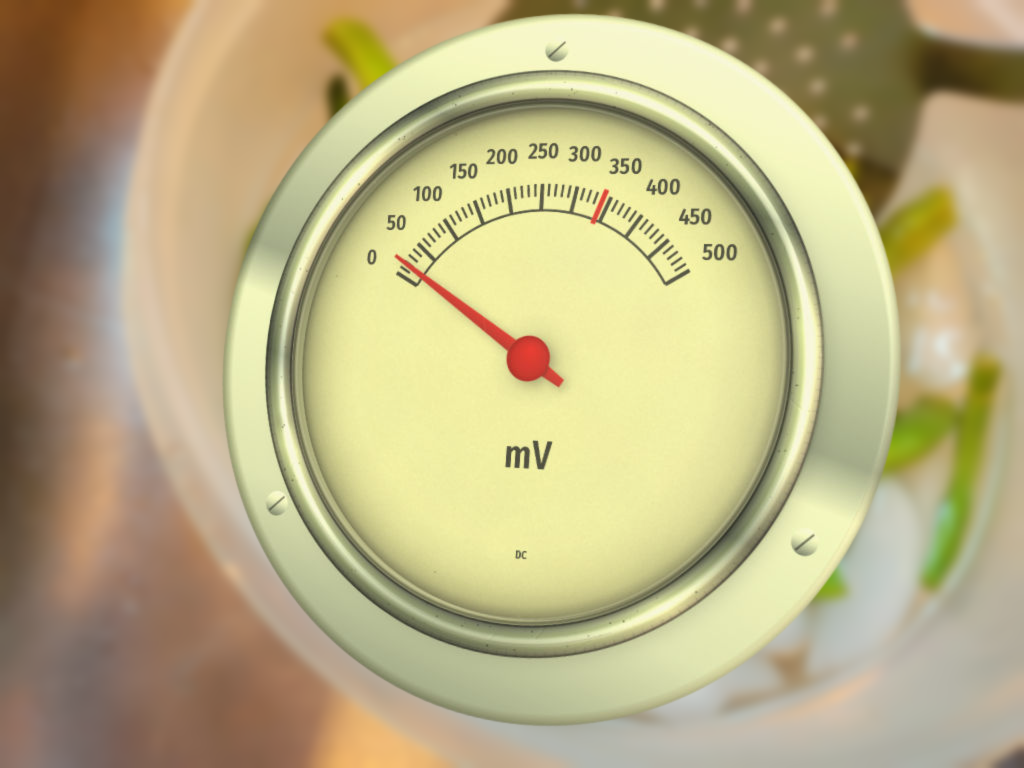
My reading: value=20 unit=mV
